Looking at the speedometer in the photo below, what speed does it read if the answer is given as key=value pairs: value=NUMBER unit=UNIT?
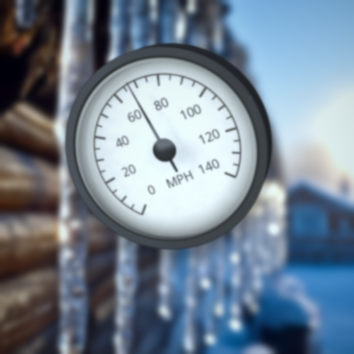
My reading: value=67.5 unit=mph
